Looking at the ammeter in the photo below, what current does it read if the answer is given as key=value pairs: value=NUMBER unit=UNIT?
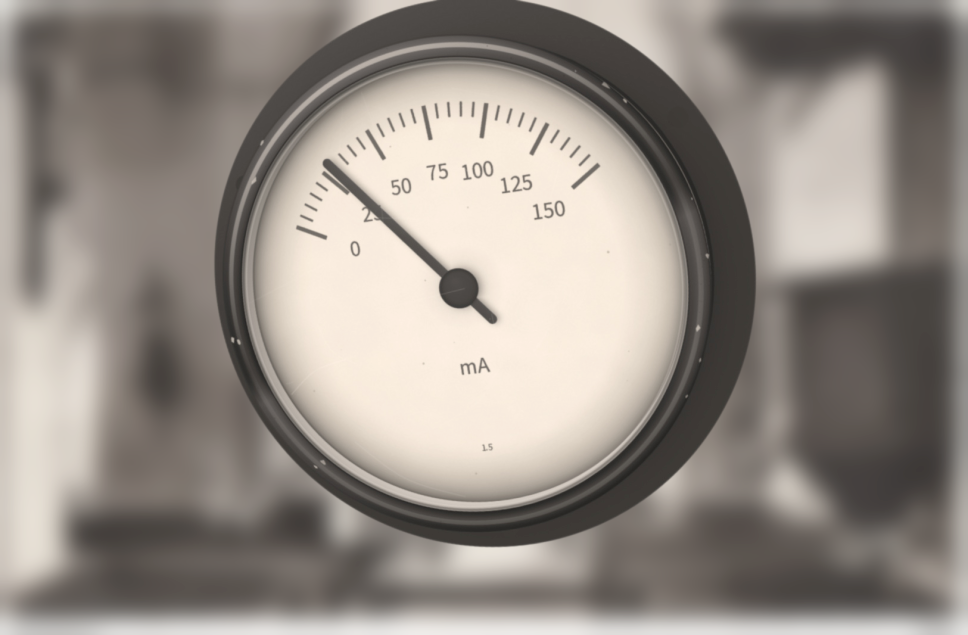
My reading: value=30 unit=mA
